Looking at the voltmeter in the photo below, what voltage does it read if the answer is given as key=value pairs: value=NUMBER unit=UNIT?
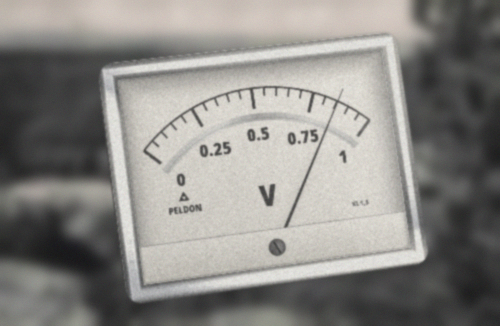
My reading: value=0.85 unit=V
